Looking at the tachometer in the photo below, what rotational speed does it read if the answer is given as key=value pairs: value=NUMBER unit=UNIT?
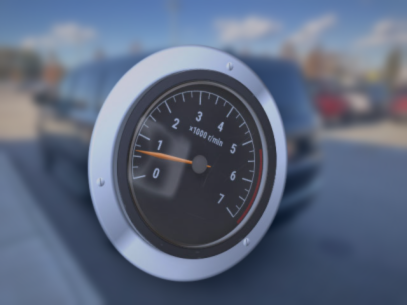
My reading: value=625 unit=rpm
